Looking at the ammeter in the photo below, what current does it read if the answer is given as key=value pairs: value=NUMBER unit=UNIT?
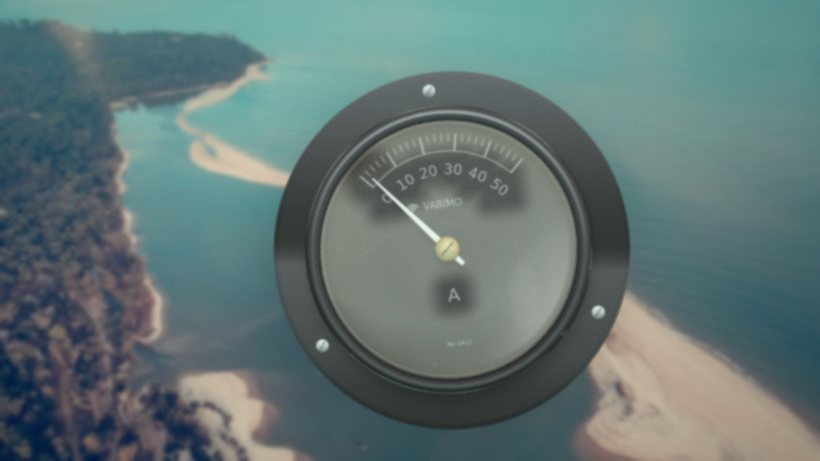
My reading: value=2 unit=A
